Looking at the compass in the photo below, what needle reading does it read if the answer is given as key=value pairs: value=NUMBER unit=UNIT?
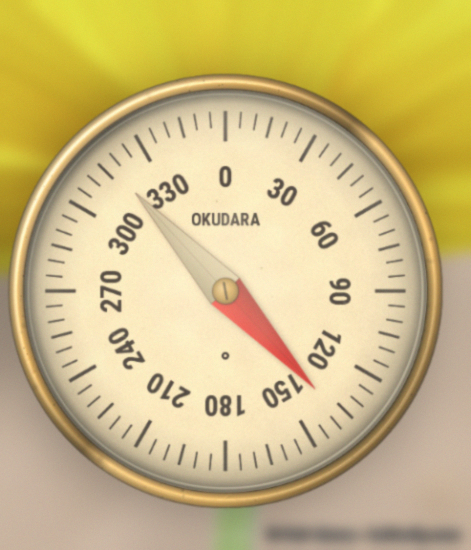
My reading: value=137.5 unit=°
